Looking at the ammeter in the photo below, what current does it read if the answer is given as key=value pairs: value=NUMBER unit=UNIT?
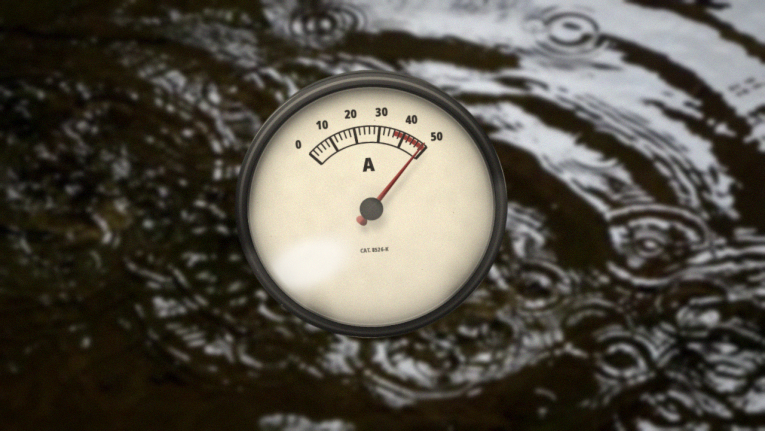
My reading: value=48 unit=A
